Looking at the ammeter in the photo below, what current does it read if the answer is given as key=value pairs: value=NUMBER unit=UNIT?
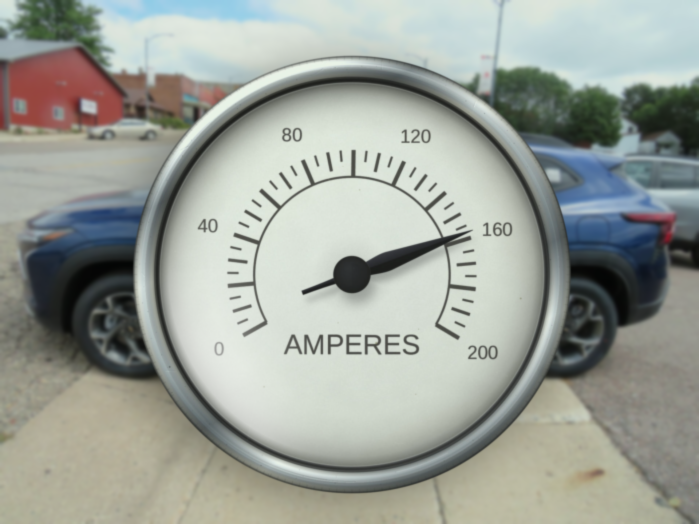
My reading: value=157.5 unit=A
